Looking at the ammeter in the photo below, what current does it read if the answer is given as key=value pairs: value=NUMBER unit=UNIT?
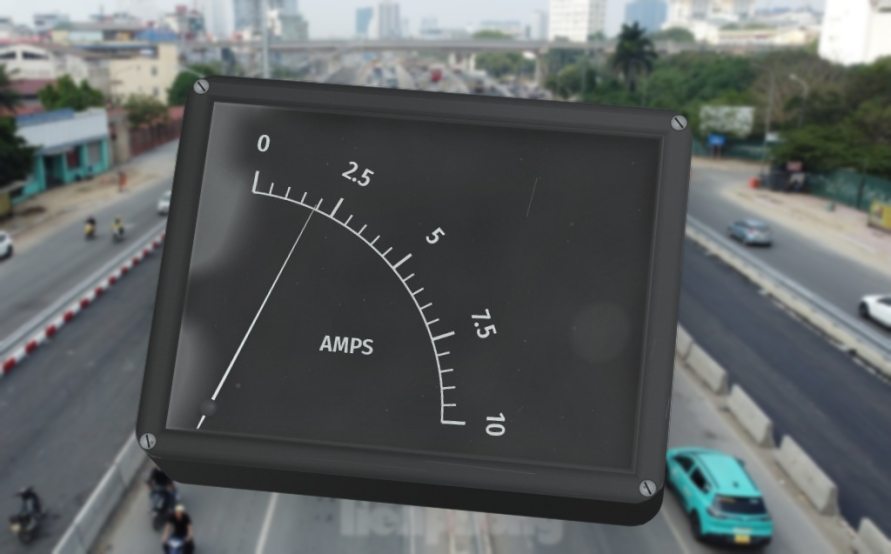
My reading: value=2 unit=A
